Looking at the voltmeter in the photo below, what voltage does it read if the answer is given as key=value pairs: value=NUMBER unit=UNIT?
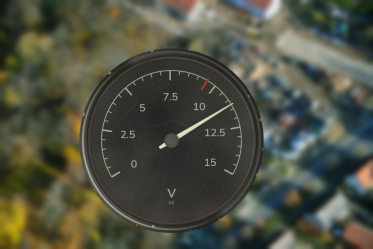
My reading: value=11.25 unit=V
